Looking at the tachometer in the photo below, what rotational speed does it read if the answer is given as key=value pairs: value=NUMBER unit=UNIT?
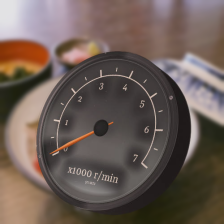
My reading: value=0 unit=rpm
